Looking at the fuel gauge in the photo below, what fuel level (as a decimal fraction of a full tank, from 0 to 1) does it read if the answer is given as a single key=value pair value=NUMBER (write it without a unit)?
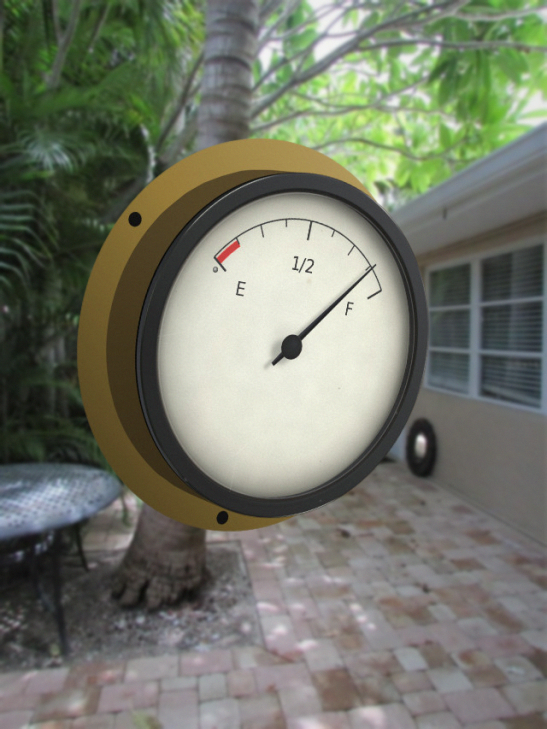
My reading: value=0.875
